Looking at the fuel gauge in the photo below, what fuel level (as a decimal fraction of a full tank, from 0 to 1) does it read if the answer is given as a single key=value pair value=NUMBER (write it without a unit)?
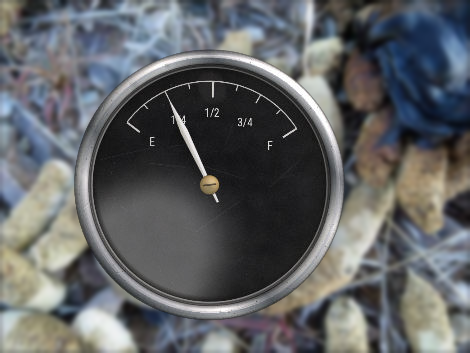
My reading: value=0.25
